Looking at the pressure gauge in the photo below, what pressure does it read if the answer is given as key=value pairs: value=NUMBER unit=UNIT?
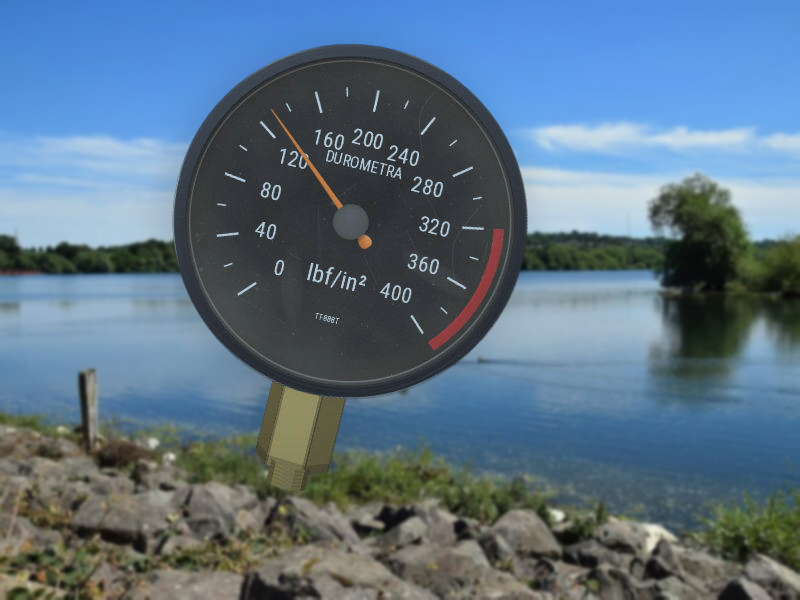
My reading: value=130 unit=psi
